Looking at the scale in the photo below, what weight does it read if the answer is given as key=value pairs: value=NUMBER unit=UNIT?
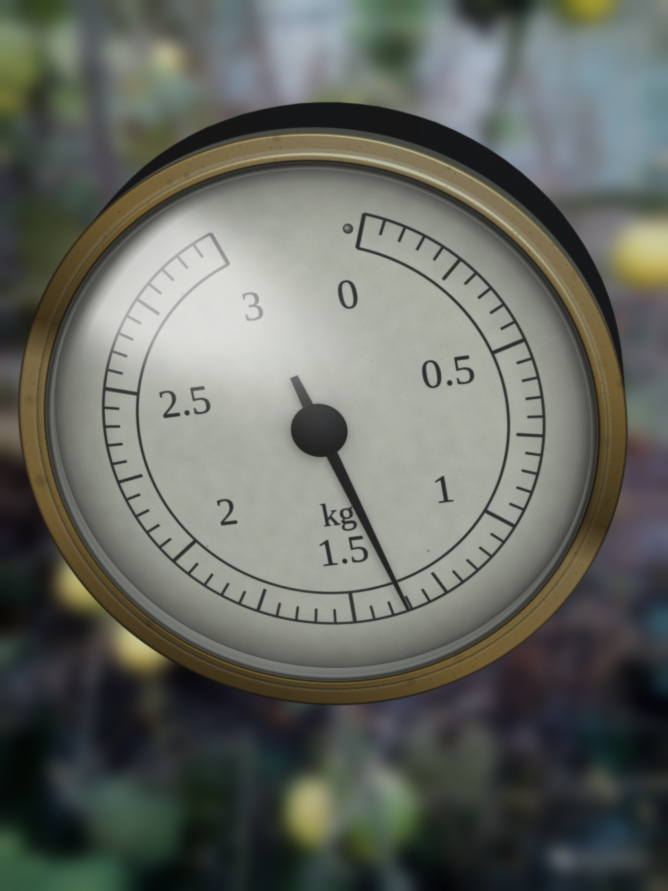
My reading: value=1.35 unit=kg
